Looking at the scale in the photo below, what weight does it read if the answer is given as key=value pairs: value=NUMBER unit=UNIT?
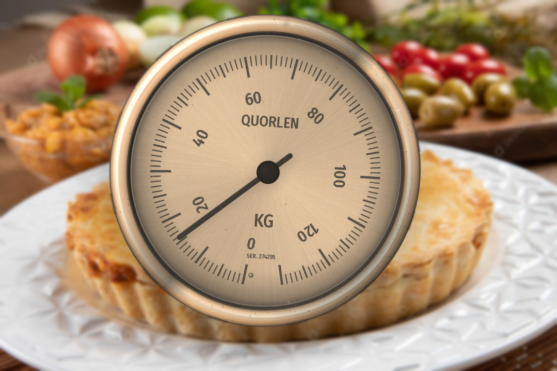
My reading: value=16 unit=kg
